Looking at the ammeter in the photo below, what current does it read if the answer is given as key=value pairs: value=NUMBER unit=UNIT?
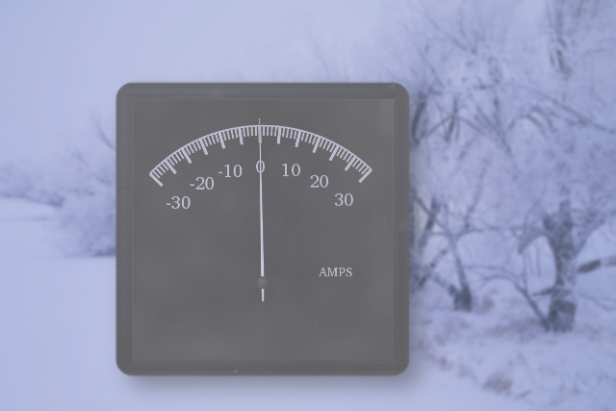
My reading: value=0 unit=A
